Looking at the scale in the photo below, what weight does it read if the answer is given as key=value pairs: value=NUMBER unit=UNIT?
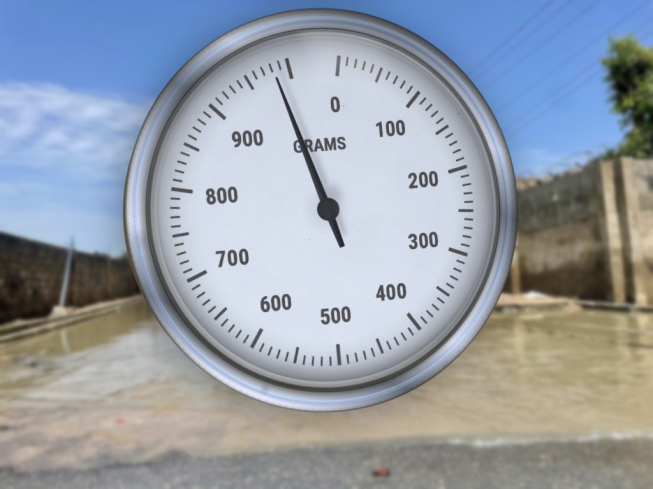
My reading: value=980 unit=g
